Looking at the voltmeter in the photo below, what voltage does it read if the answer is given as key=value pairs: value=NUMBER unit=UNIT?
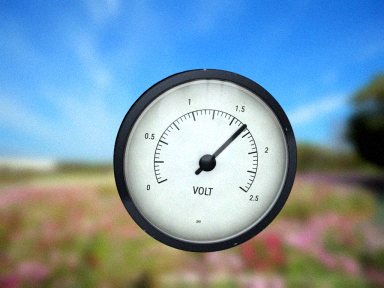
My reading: value=1.65 unit=V
